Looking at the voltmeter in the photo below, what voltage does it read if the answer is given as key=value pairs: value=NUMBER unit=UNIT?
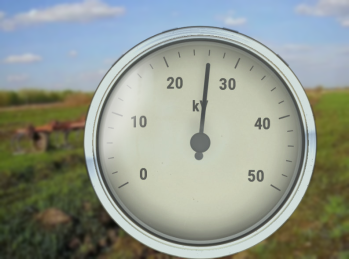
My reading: value=26 unit=kV
